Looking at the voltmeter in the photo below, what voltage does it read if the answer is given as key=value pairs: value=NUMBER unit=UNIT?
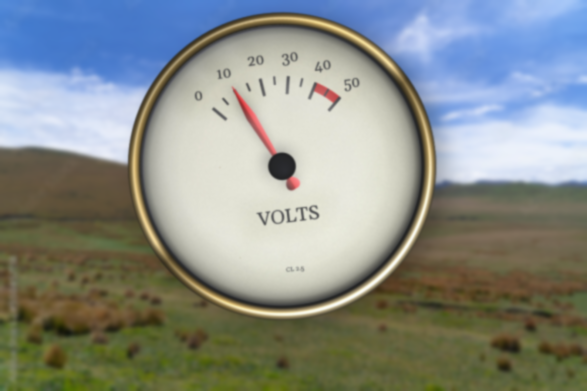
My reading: value=10 unit=V
